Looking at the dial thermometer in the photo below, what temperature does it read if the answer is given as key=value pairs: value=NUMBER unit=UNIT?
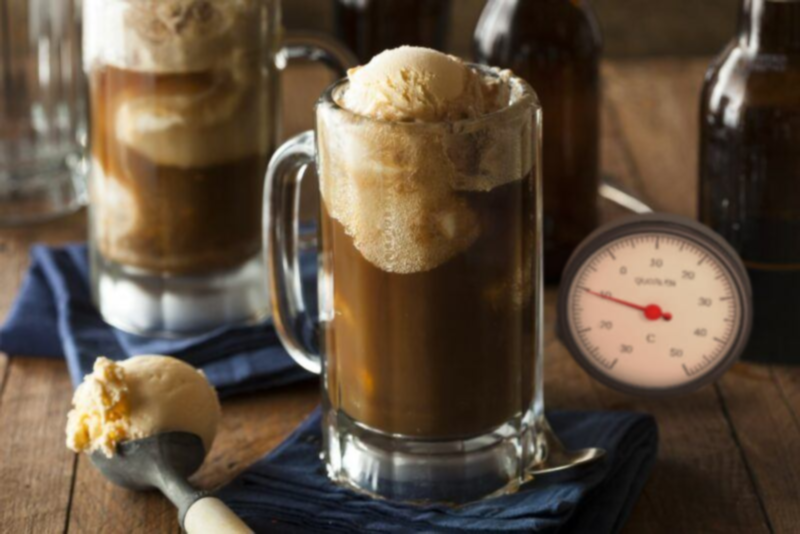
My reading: value=-10 unit=°C
